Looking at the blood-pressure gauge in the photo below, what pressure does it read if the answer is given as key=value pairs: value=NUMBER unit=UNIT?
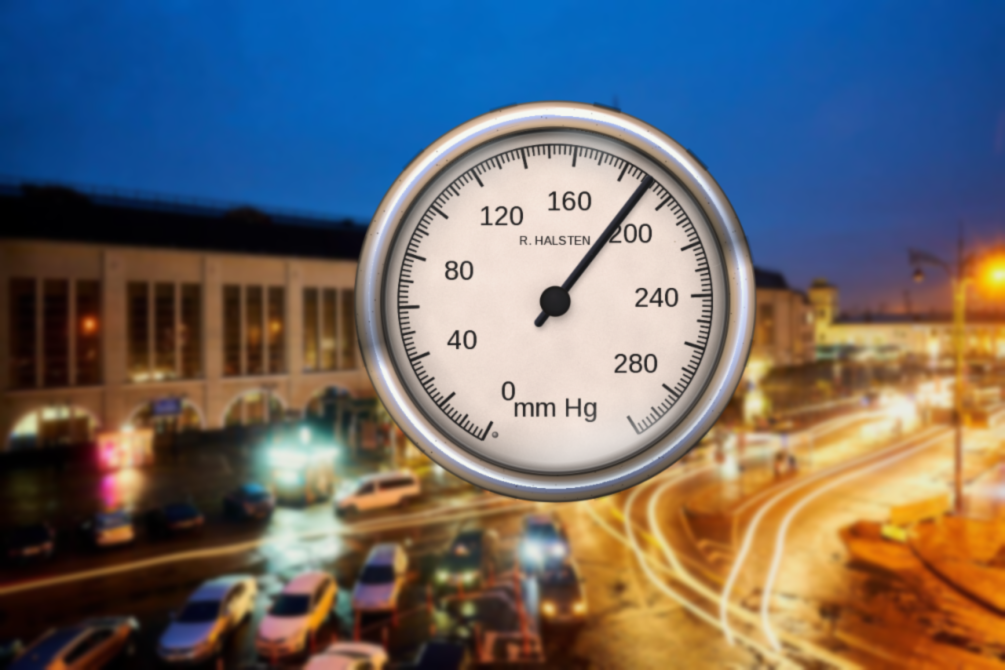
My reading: value=190 unit=mmHg
